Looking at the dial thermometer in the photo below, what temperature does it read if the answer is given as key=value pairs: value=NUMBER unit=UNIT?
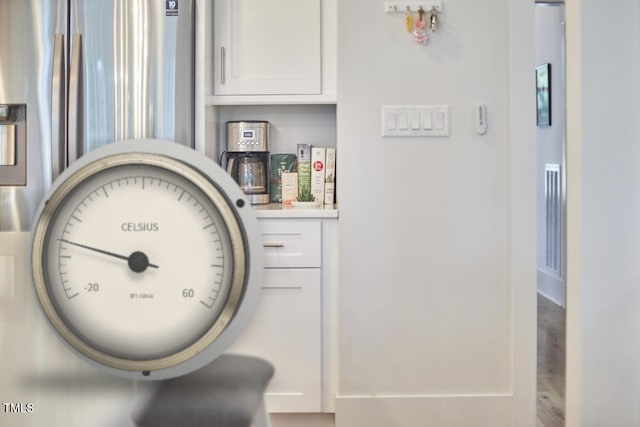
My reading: value=-6 unit=°C
